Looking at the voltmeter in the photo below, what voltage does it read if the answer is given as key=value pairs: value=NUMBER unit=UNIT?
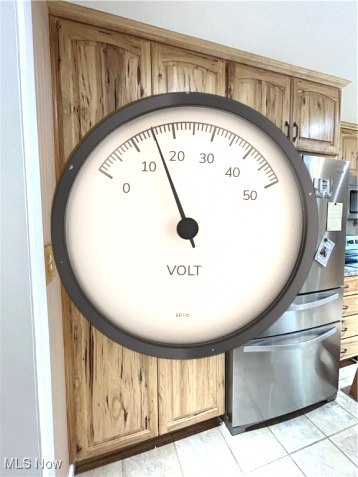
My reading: value=15 unit=V
